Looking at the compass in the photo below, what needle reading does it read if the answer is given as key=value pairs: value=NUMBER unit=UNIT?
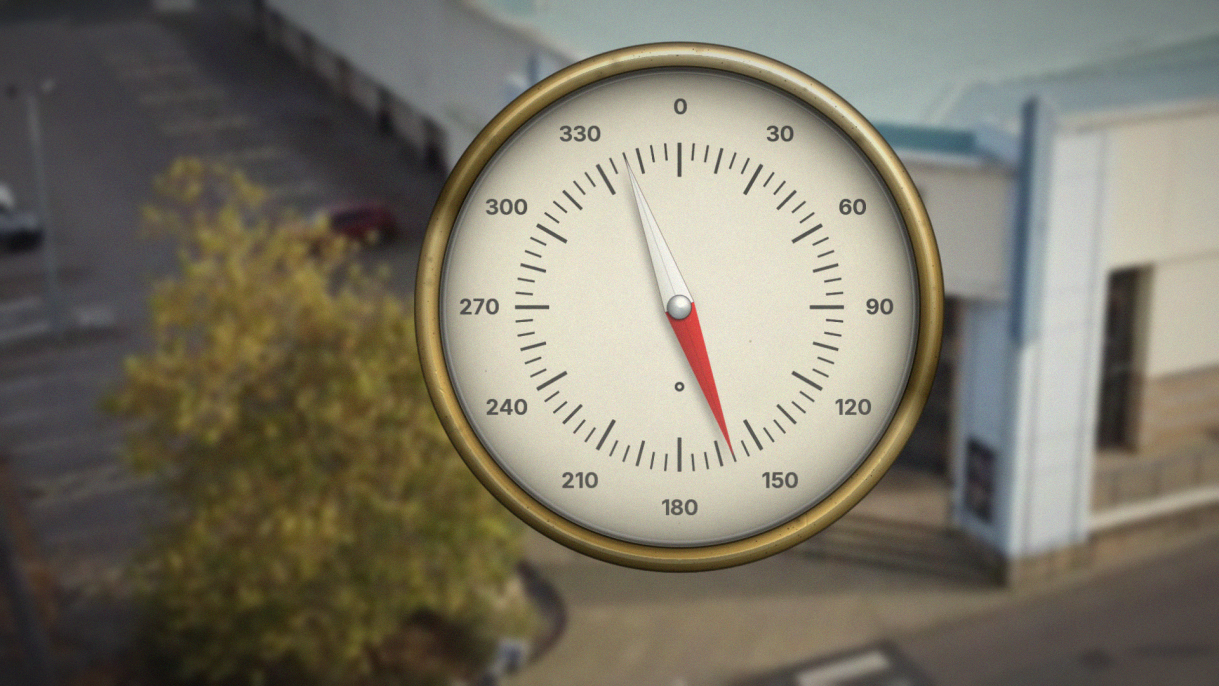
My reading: value=160 unit=°
